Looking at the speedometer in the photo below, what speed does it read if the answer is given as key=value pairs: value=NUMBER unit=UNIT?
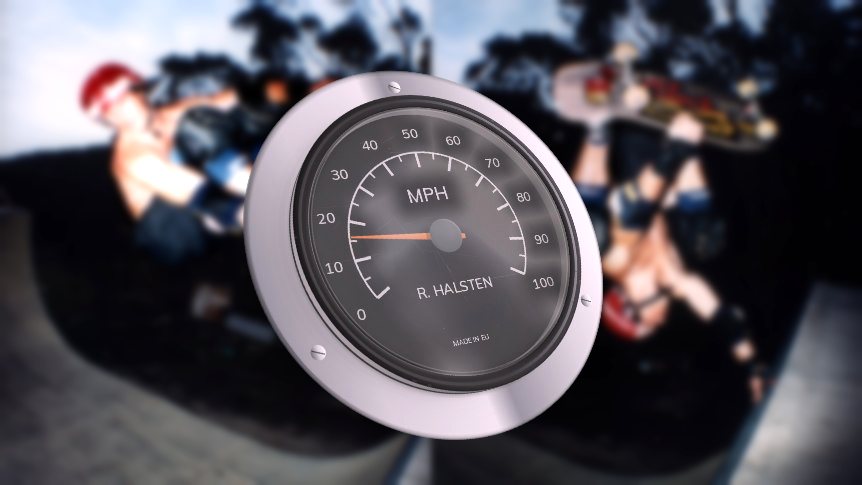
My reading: value=15 unit=mph
